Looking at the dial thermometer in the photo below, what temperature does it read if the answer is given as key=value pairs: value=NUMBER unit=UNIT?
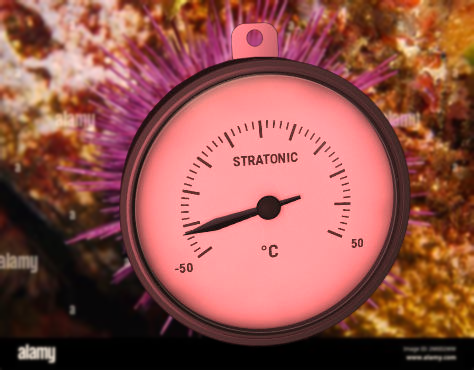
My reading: value=-42 unit=°C
